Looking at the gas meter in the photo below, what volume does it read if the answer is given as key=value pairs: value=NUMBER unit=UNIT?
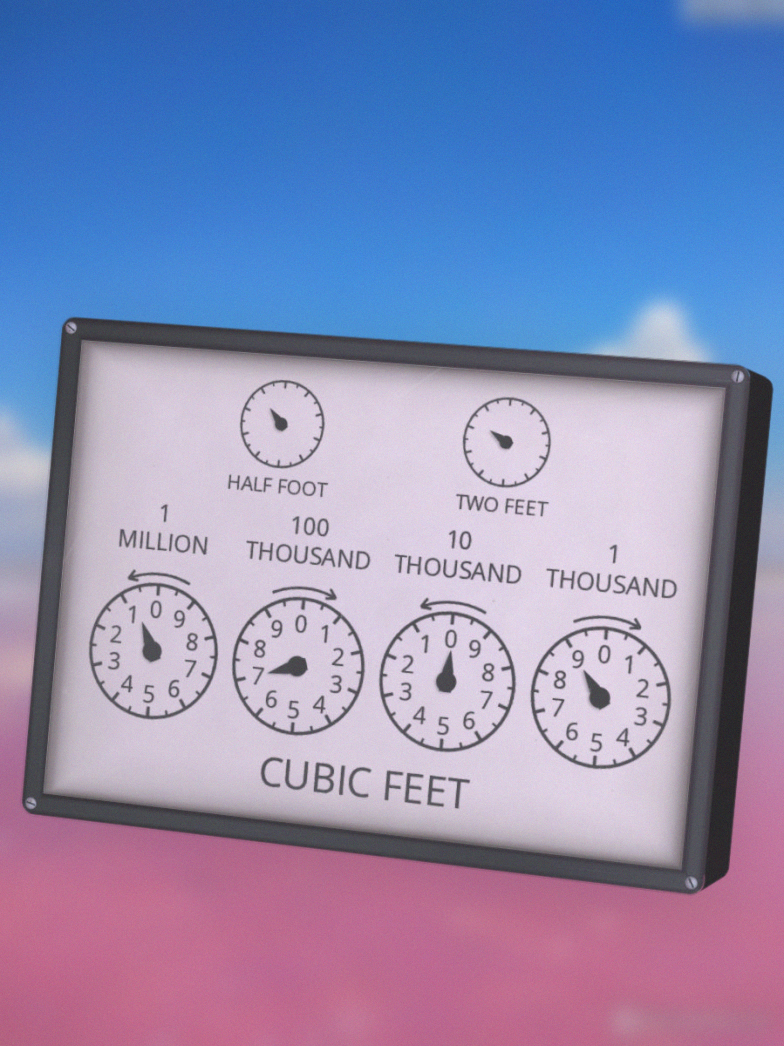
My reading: value=69900 unit=ft³
